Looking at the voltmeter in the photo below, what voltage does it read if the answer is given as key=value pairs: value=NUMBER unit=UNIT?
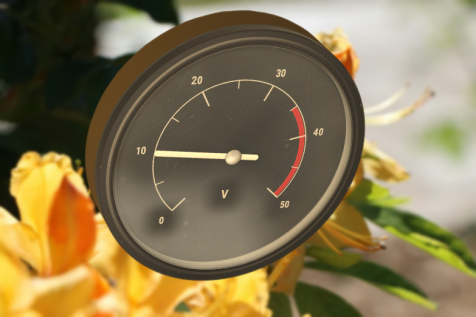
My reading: value=10 unit=V
